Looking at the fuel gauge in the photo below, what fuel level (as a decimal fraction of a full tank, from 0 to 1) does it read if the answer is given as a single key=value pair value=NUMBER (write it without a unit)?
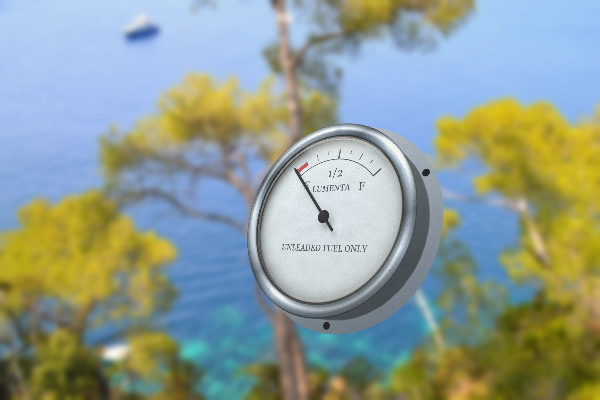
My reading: value=0
